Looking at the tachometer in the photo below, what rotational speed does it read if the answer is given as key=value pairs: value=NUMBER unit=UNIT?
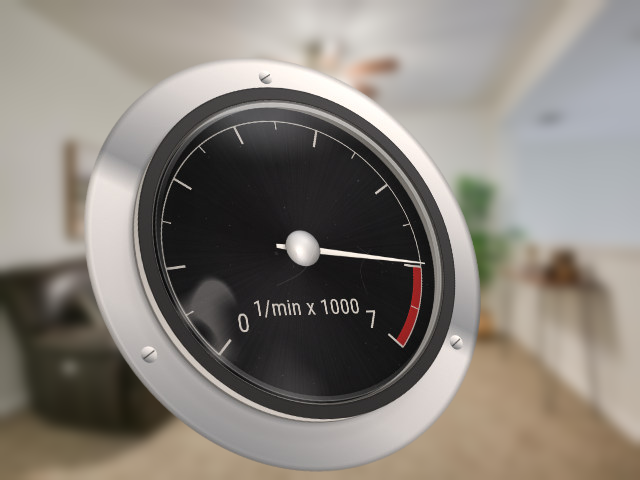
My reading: value=6000 unit=rpm
